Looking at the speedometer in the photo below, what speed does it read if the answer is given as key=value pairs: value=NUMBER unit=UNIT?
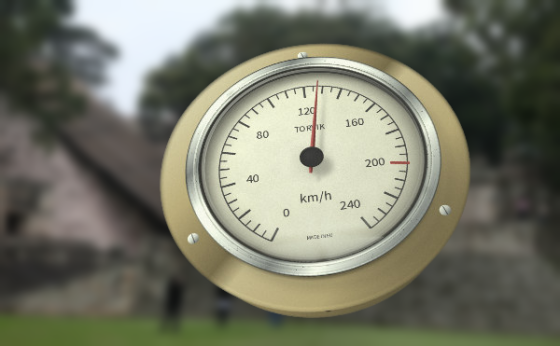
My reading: value=127.5 unit=km/h
